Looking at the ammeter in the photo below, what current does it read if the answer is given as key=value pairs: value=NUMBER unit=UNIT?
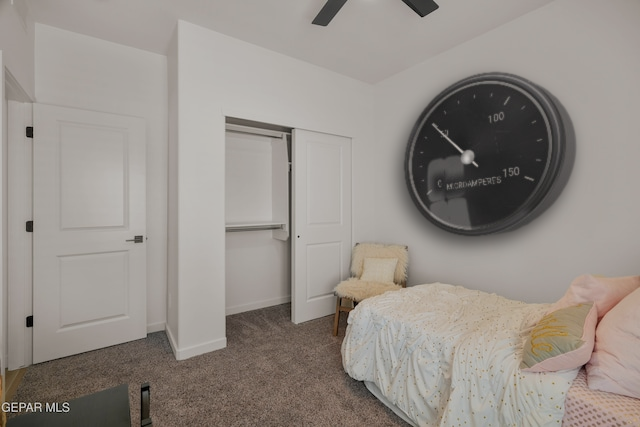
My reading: value=50 unit=µA
